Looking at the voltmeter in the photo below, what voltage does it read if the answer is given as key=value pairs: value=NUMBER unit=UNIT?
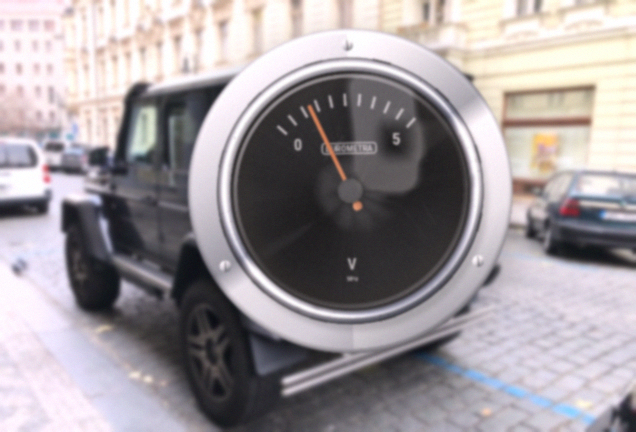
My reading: value=1.25 unit=V
